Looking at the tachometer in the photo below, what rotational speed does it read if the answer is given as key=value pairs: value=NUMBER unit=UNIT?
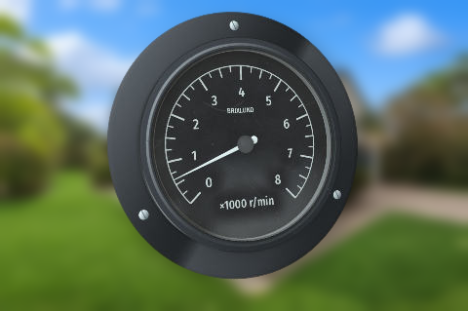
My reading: value=625 unit=rpm
